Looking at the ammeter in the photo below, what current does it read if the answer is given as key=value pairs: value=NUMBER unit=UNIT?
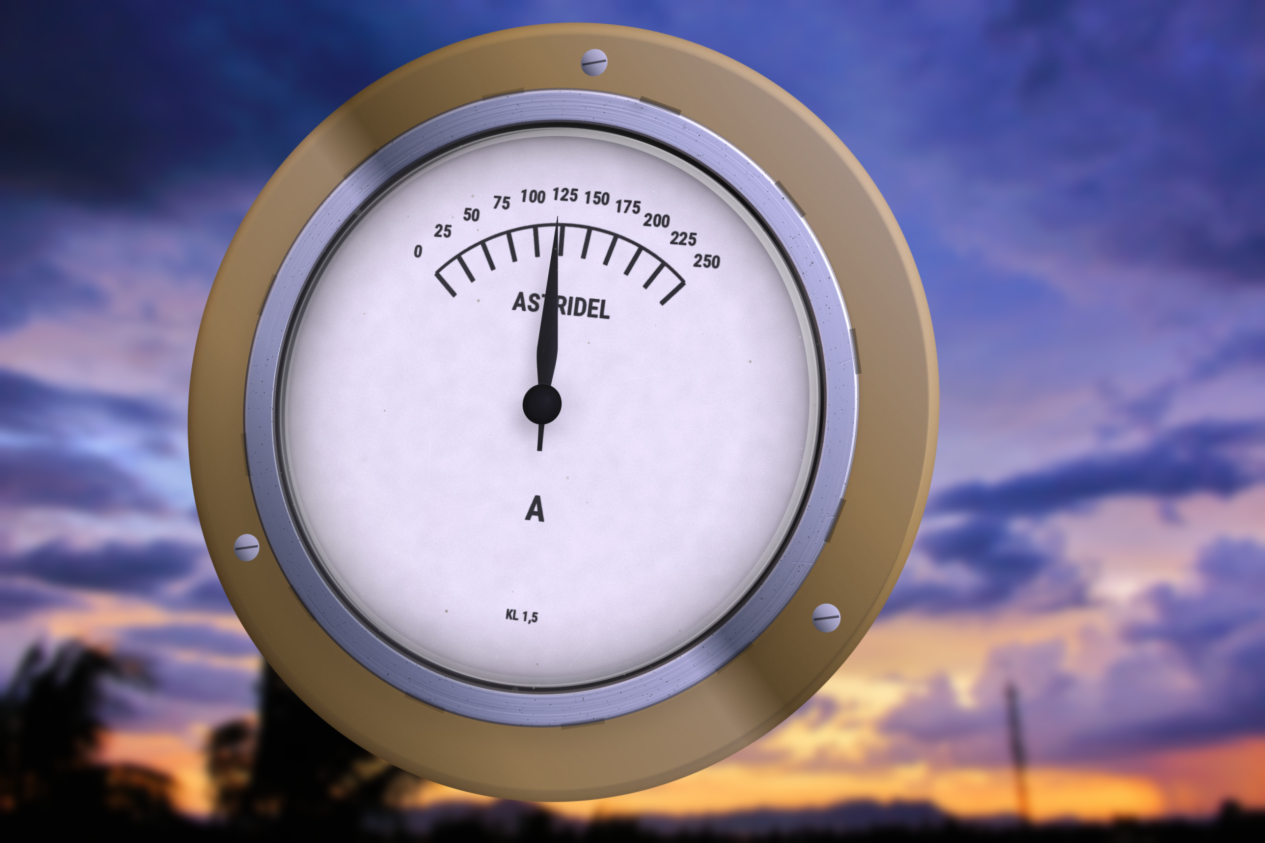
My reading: value=125 unit=A
